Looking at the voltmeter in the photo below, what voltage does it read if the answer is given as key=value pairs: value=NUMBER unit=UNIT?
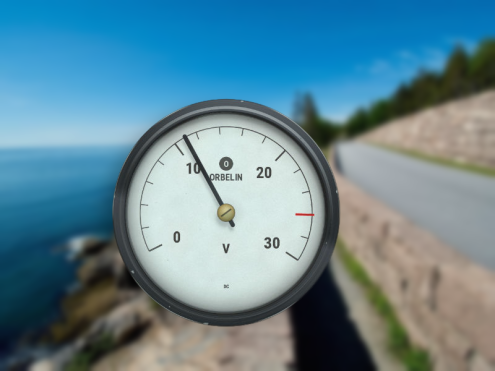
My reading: value=11 unit=V
